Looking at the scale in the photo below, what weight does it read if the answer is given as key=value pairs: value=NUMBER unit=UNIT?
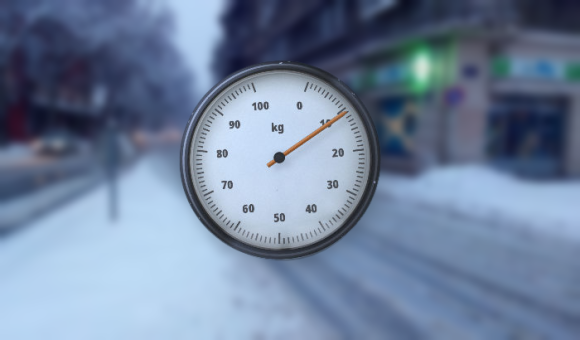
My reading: value=11 unit=kg
